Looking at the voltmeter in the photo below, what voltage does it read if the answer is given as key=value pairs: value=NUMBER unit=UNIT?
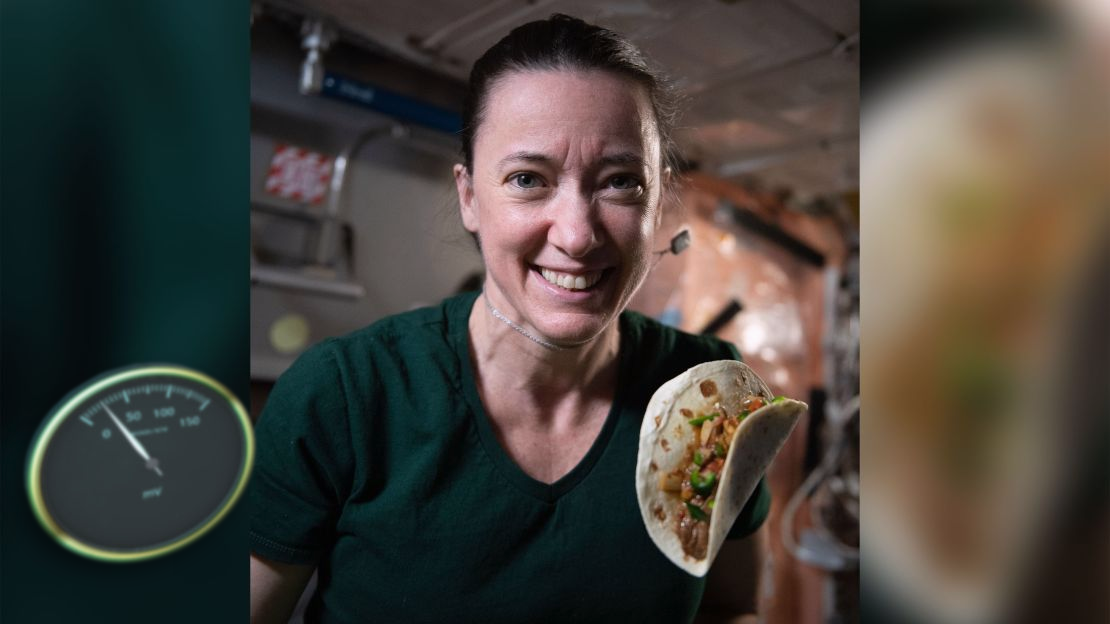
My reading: value=25 unit=mV
